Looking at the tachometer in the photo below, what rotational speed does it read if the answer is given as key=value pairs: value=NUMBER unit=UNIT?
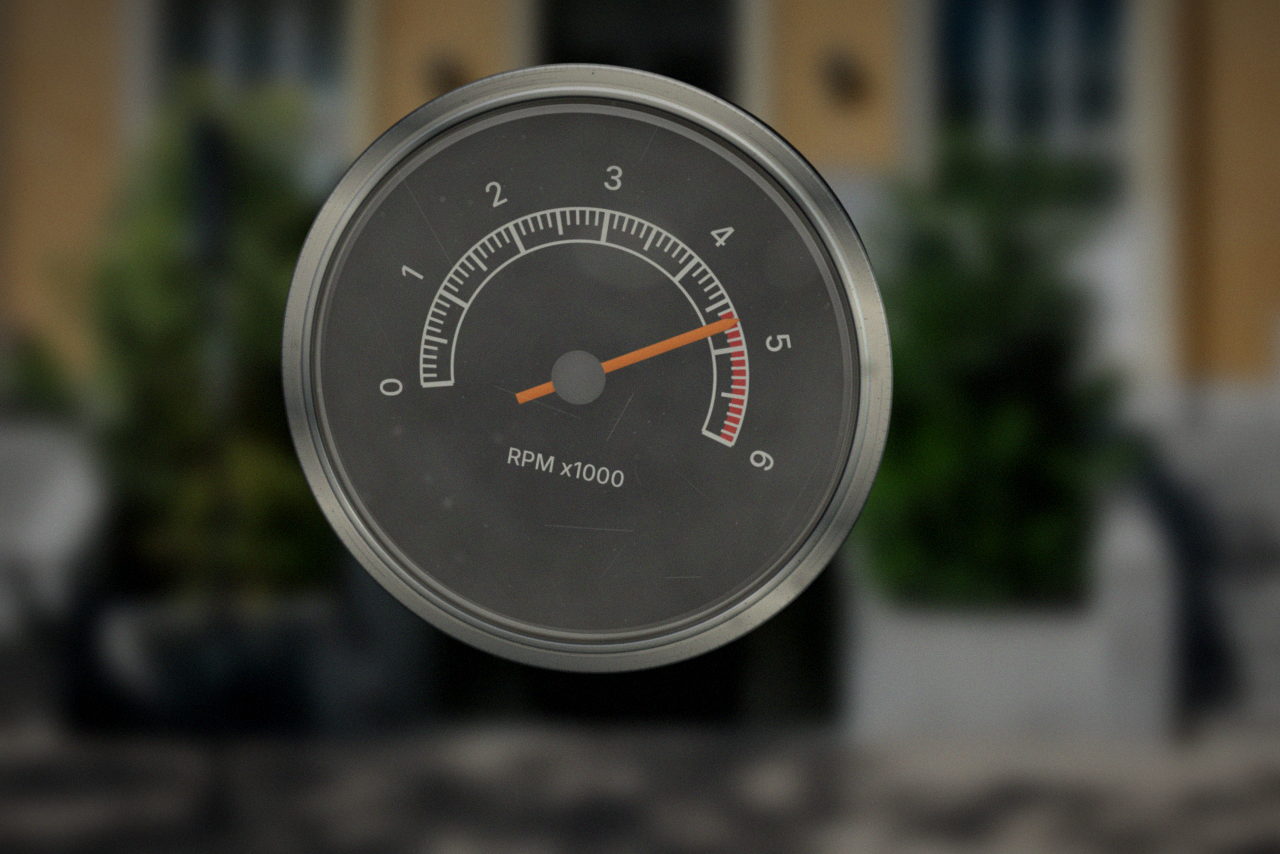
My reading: value=4700 unit=rpm
